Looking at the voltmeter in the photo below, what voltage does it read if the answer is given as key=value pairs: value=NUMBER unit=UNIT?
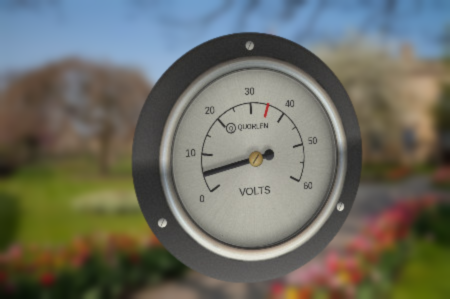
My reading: value=5 unit=V
